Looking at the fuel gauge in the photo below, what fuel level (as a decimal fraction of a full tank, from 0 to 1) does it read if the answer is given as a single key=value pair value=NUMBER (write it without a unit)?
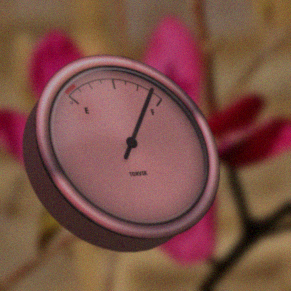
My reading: value=0.875
